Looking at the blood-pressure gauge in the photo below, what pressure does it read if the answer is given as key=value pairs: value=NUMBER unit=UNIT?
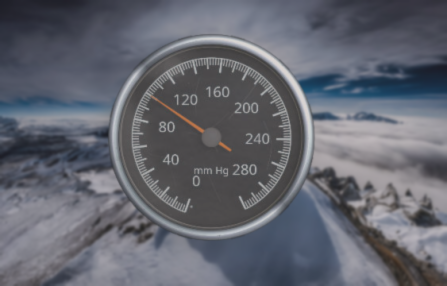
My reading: value=100 unit=mmHg
